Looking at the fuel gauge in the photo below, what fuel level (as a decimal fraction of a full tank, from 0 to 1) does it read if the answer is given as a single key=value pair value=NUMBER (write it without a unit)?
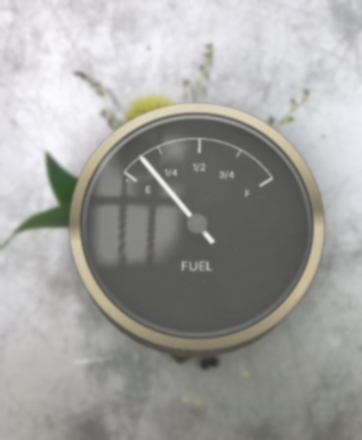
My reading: value=0.125
